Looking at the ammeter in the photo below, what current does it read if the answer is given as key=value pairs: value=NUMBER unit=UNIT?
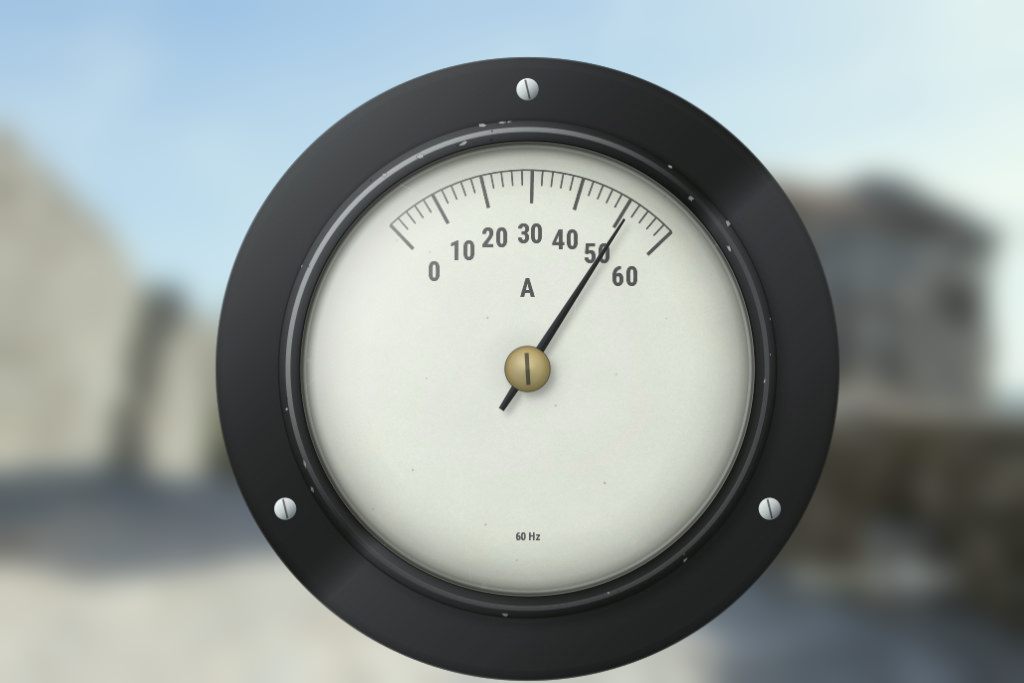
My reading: value=51 unit=A
